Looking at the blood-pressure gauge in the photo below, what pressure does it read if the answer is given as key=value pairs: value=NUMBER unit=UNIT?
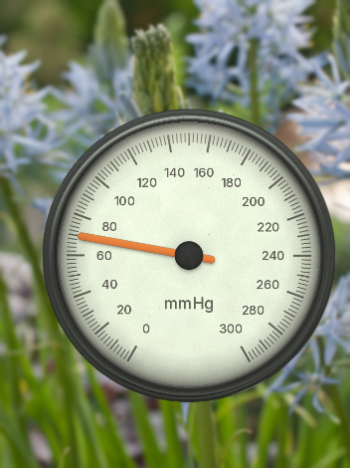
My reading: value=70 unit=mmHg
